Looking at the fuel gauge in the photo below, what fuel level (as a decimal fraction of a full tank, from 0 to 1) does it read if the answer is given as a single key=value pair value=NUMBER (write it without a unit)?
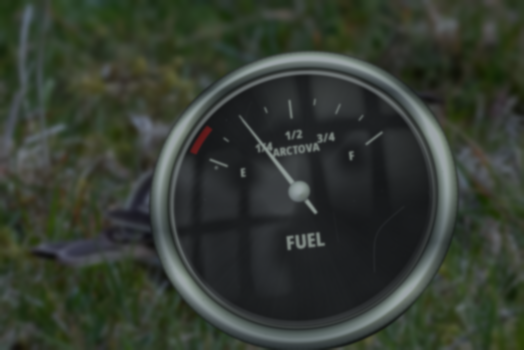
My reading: value=0.25
